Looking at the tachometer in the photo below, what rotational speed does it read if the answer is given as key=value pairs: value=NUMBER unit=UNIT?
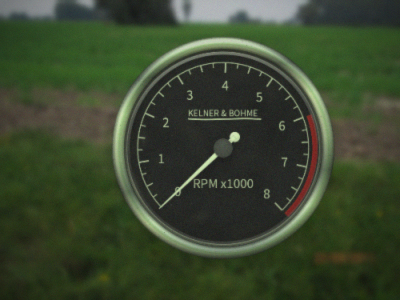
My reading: value=0 unit=rpm
